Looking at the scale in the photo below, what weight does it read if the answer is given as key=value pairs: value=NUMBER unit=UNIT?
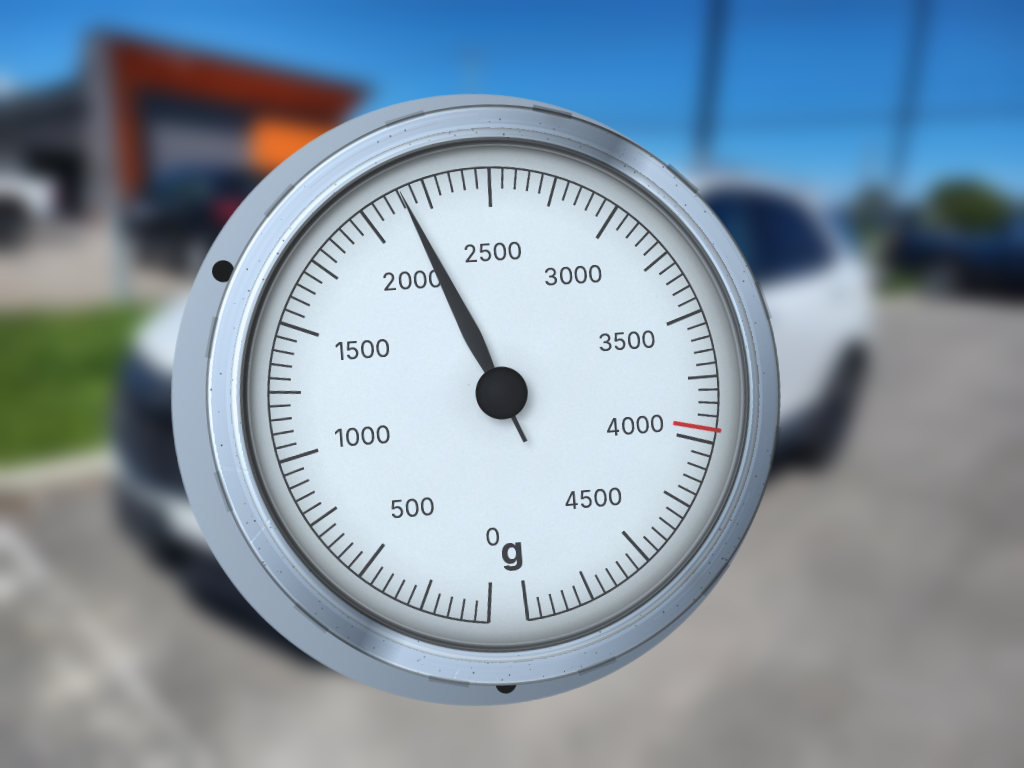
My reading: value=2150 unit=g
